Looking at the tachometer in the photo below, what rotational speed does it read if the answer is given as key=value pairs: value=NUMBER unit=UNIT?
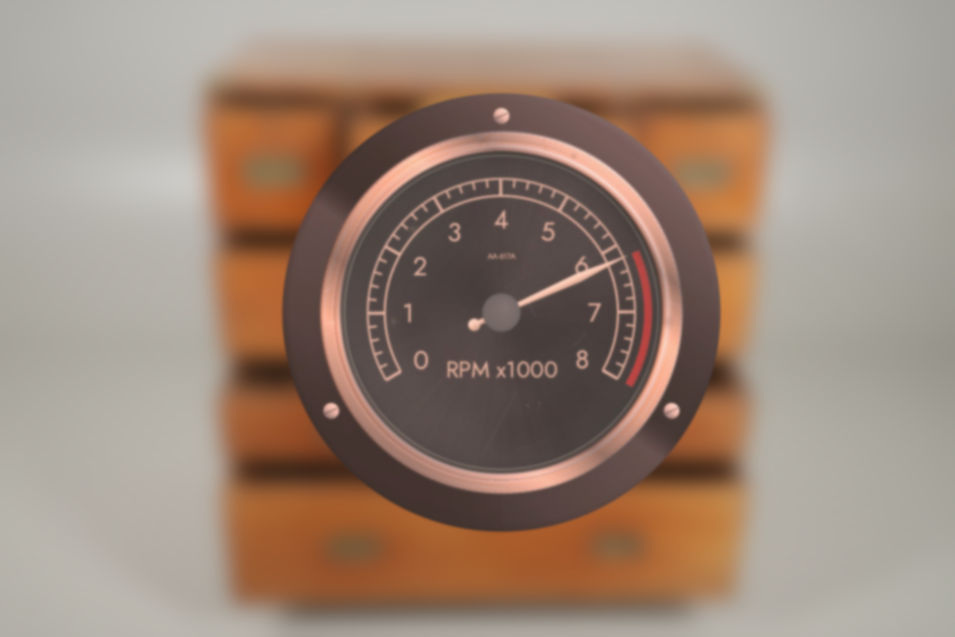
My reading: value=6200 unit=rpm
